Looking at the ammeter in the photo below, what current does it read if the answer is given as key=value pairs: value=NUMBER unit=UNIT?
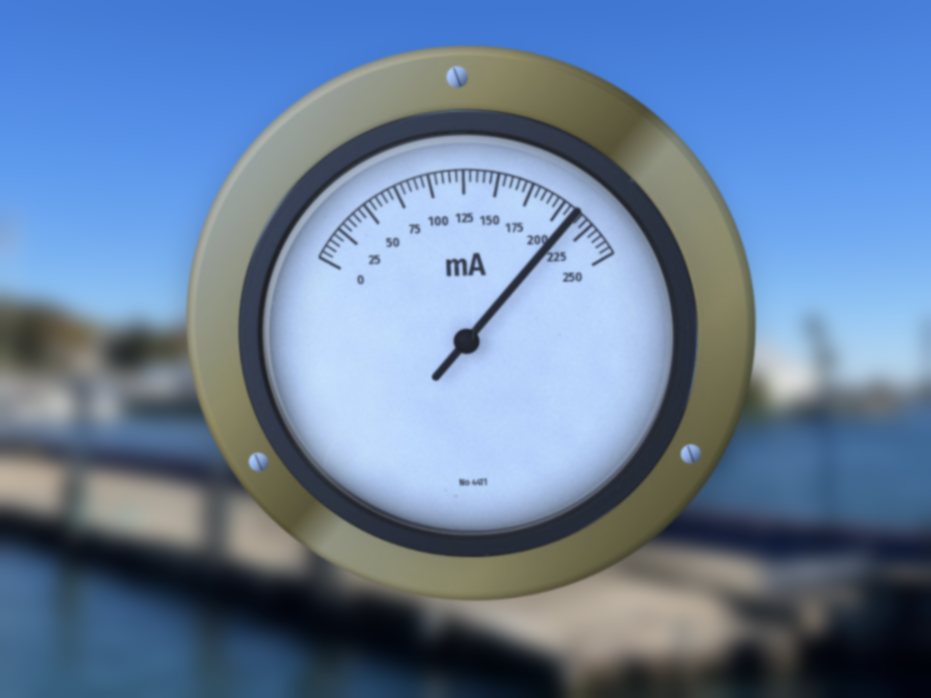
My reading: value=210 unit=mA
